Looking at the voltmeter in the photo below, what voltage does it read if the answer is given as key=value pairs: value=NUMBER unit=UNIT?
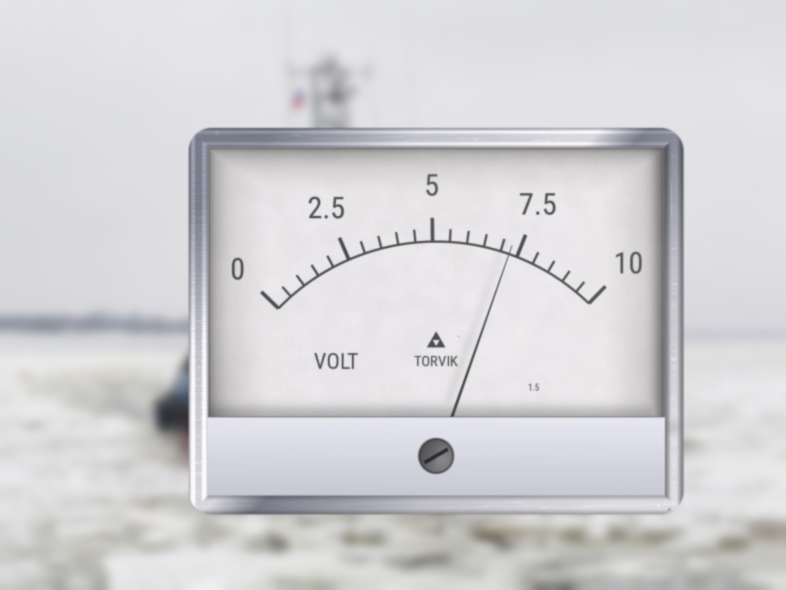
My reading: value=7.25 unit=V
